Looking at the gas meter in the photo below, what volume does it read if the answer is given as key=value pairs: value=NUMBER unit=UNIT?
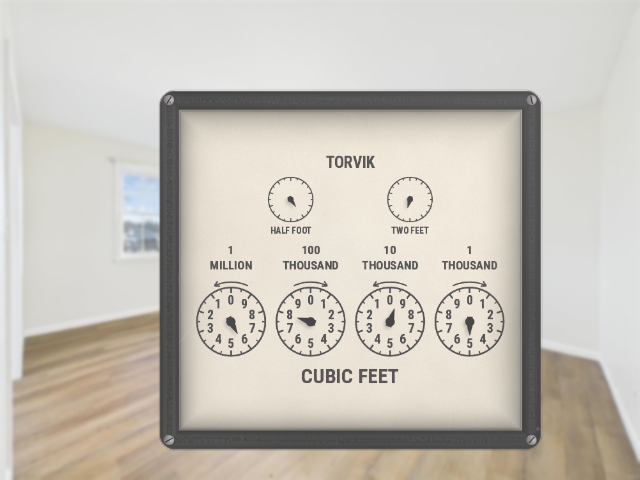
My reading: value=579500 unit=ft³
